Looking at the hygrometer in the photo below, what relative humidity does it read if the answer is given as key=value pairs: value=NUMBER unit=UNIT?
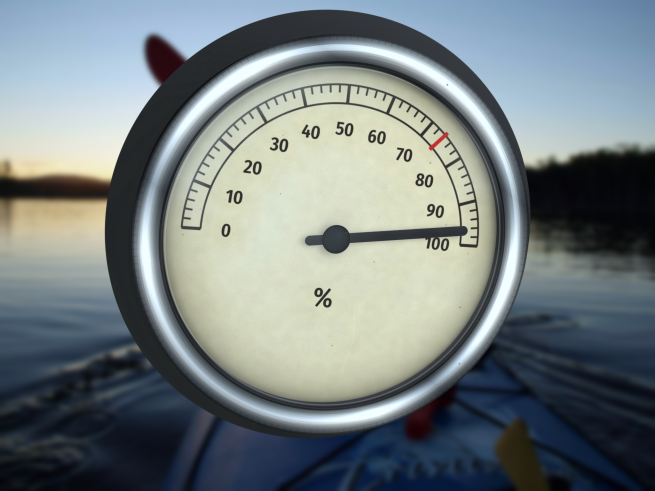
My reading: value=96 unit=%
